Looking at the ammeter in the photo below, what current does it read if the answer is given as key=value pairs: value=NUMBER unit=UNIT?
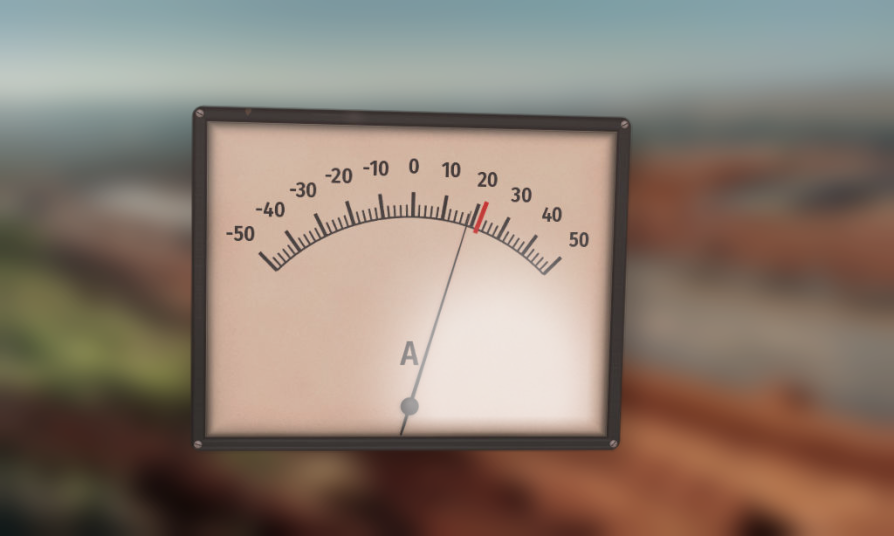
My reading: value=18 unit=A
